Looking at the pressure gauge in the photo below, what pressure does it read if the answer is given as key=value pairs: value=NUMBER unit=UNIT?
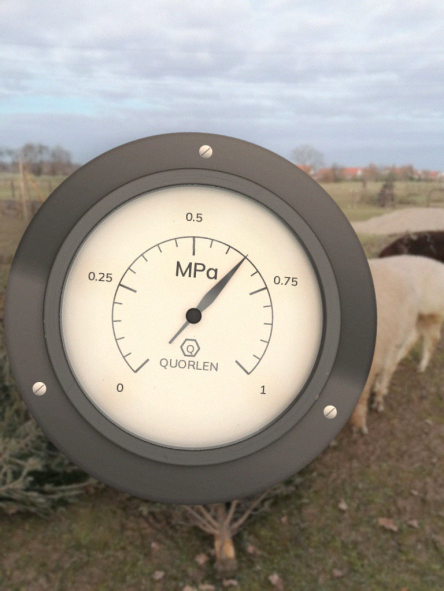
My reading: value=0.65 unit=MPa
